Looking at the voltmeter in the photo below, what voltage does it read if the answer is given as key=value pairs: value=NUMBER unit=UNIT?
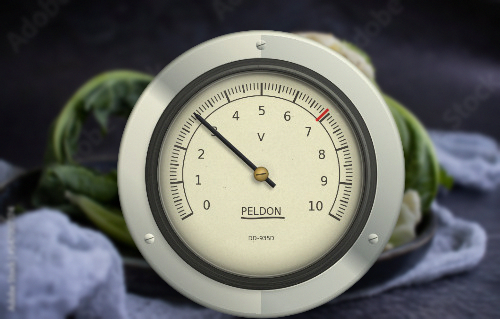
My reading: value=3 unit=V
